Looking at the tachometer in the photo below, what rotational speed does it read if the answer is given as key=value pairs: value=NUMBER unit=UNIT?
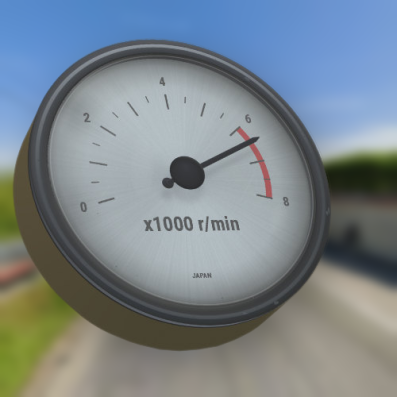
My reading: value=6500 unit=rpm
